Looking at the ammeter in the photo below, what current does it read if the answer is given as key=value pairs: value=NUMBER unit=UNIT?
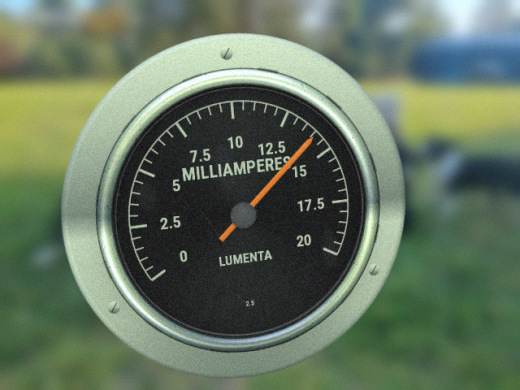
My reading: value=14 unit=mA
